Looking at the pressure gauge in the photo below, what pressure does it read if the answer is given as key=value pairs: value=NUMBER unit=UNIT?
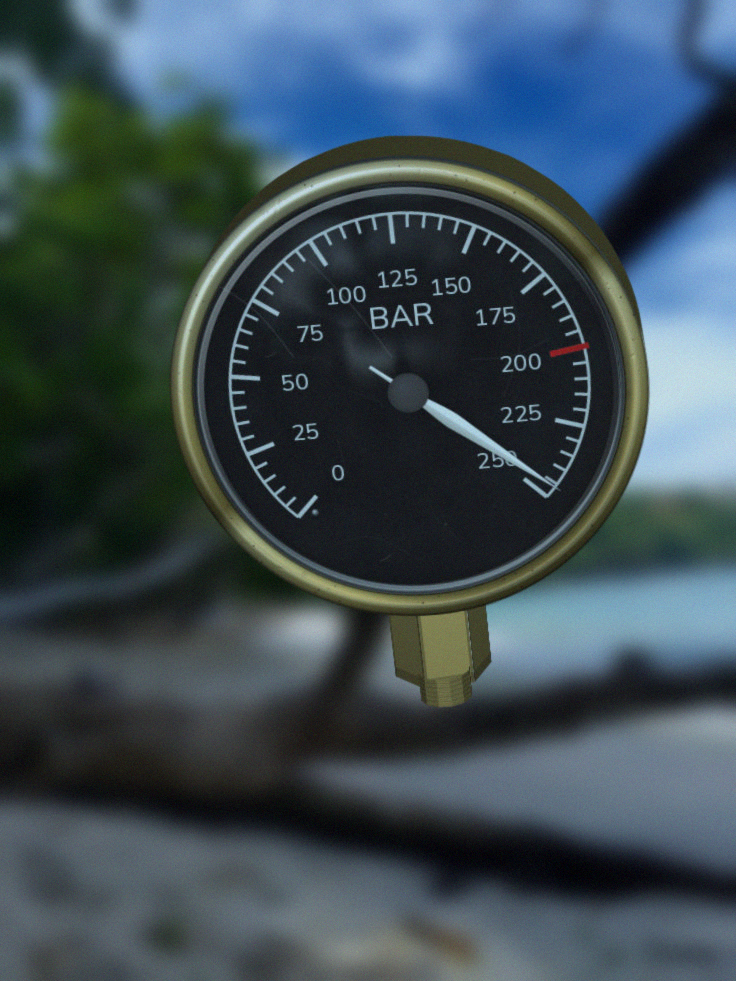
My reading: value=245 unit=bar
